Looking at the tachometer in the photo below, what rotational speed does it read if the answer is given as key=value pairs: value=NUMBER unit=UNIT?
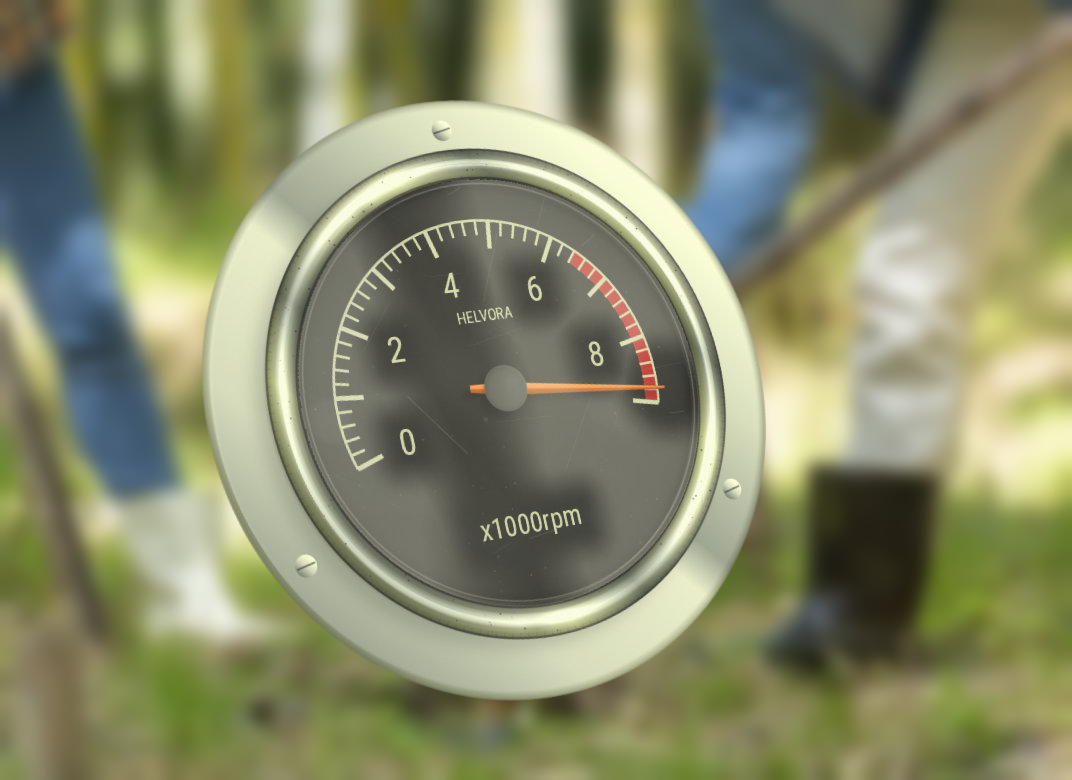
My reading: value=8800 unit=rpm
